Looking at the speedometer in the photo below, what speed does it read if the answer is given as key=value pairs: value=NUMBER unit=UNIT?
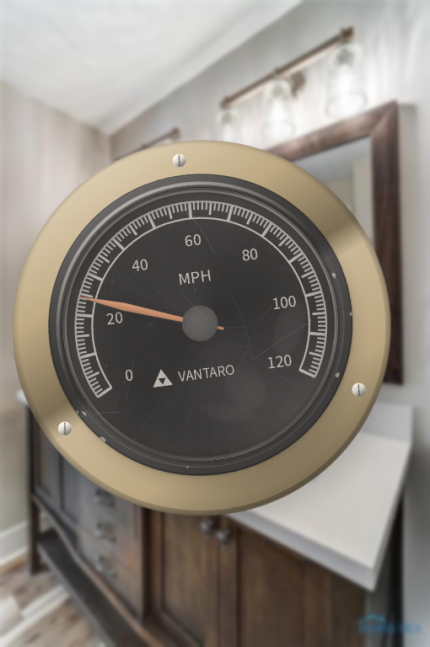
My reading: value=24 unit=mph
